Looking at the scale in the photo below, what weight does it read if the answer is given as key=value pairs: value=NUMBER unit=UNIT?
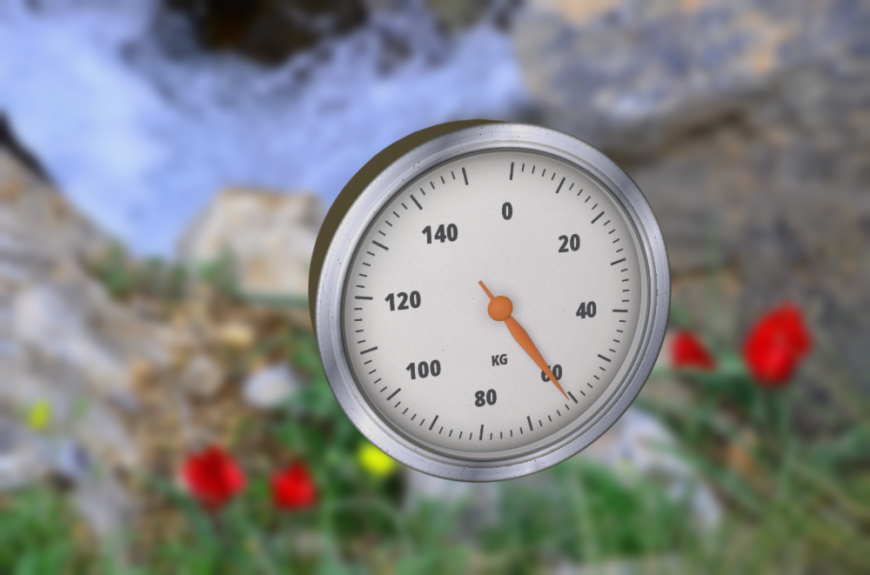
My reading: value=61 unit=kg
